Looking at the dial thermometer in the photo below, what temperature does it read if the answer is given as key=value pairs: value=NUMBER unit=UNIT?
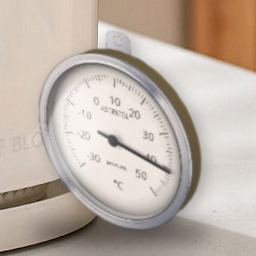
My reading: value=40 unit=°C
